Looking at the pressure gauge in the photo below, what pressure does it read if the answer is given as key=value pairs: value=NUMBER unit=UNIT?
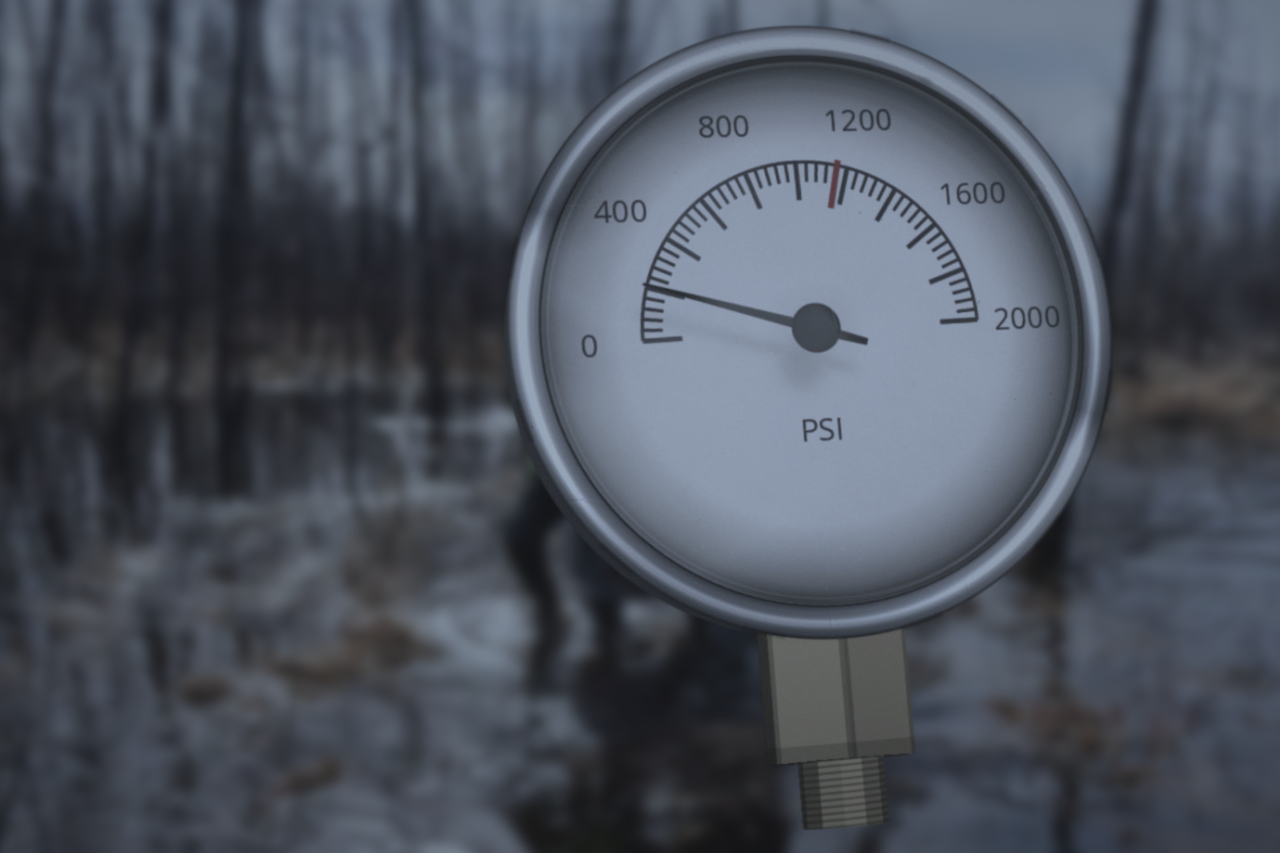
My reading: value=200 unit=psi
